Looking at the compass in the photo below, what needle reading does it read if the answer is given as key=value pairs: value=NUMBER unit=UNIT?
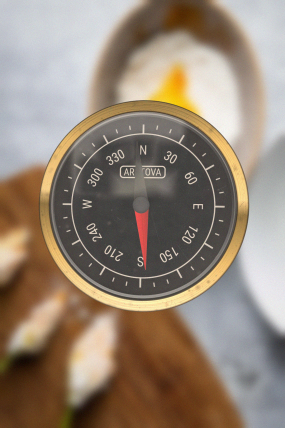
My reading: value=175 unit=°
